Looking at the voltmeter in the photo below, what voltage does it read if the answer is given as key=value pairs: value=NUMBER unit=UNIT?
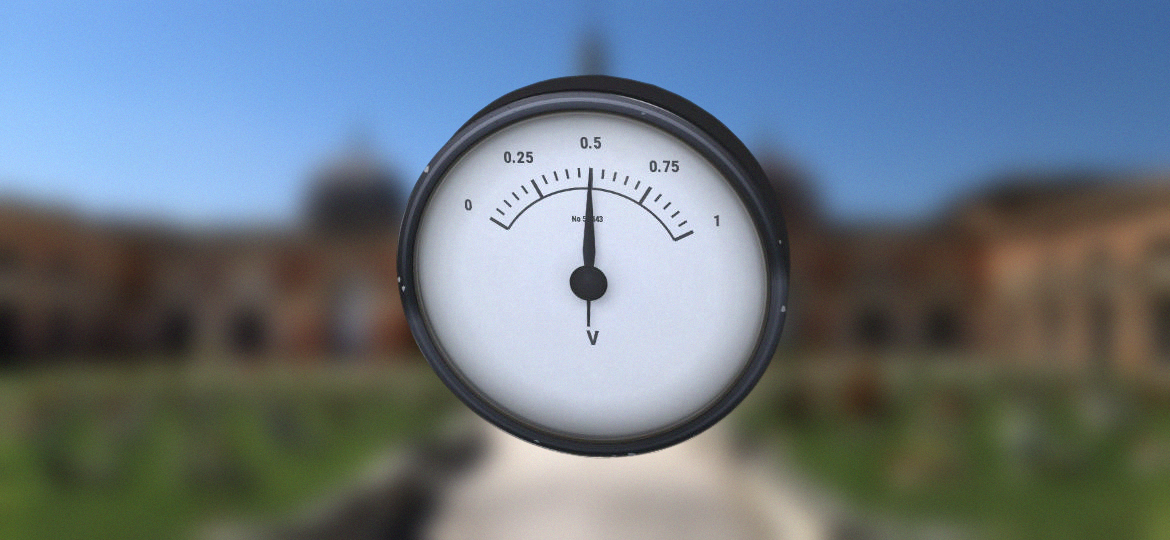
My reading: value=0.5 unit=V
